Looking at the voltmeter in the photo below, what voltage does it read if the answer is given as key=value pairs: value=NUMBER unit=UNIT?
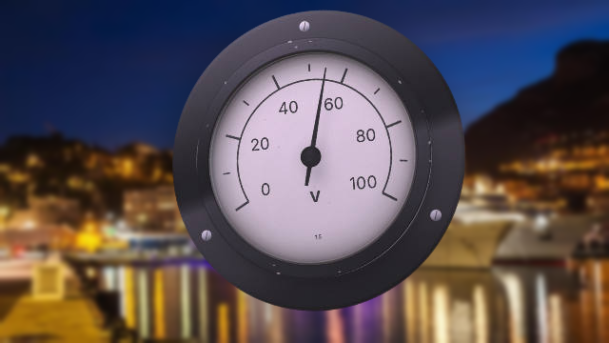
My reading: value=55 unit=V
